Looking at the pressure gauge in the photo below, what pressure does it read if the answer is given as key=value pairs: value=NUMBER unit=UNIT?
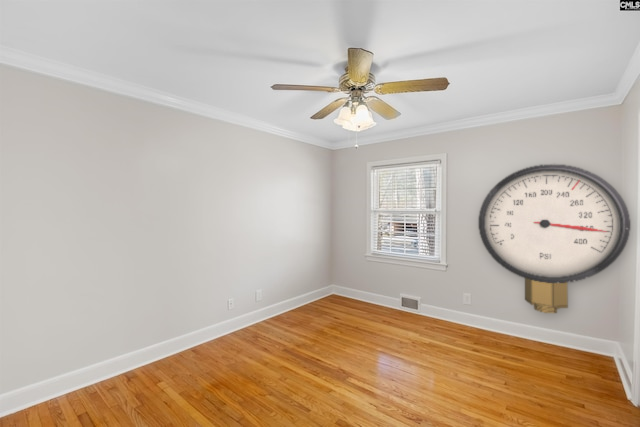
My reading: value=360 unit=psi
